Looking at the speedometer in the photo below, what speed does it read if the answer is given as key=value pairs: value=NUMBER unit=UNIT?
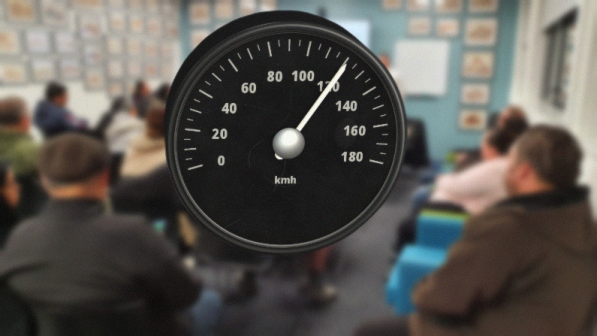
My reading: value=120 unit=km/h
